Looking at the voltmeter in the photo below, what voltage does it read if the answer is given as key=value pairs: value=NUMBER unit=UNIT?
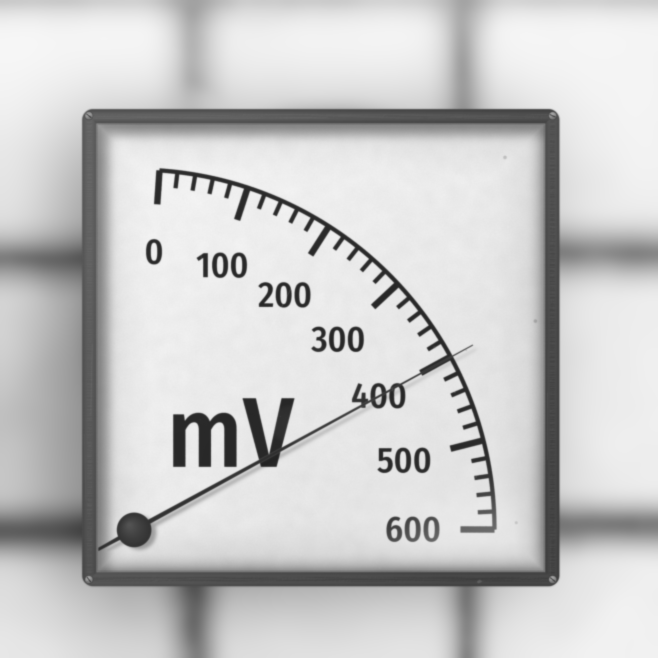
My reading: value=400 unit=mV
